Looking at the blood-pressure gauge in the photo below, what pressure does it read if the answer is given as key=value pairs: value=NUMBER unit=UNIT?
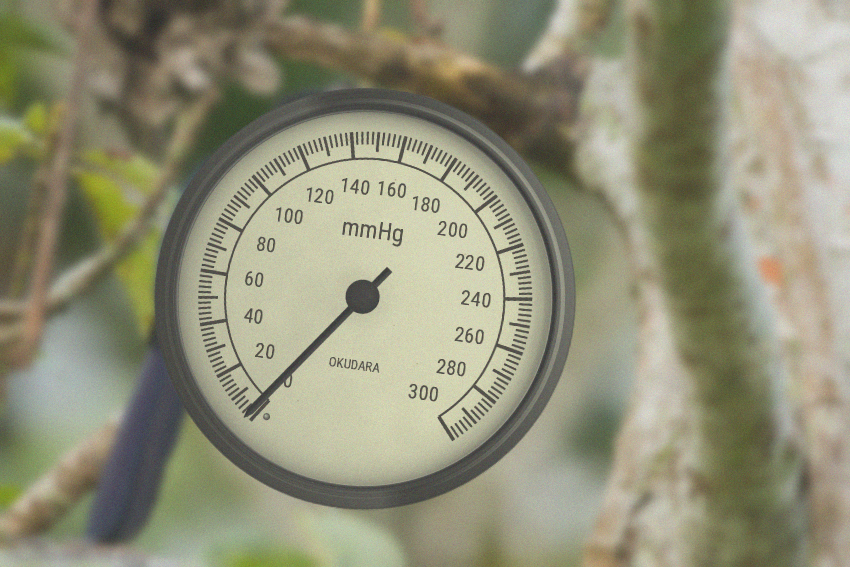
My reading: value=2 unit=mmHg
